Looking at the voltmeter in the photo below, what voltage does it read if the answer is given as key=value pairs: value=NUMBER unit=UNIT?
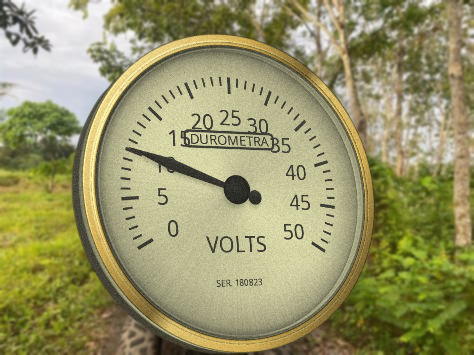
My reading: value=10 unit=V
